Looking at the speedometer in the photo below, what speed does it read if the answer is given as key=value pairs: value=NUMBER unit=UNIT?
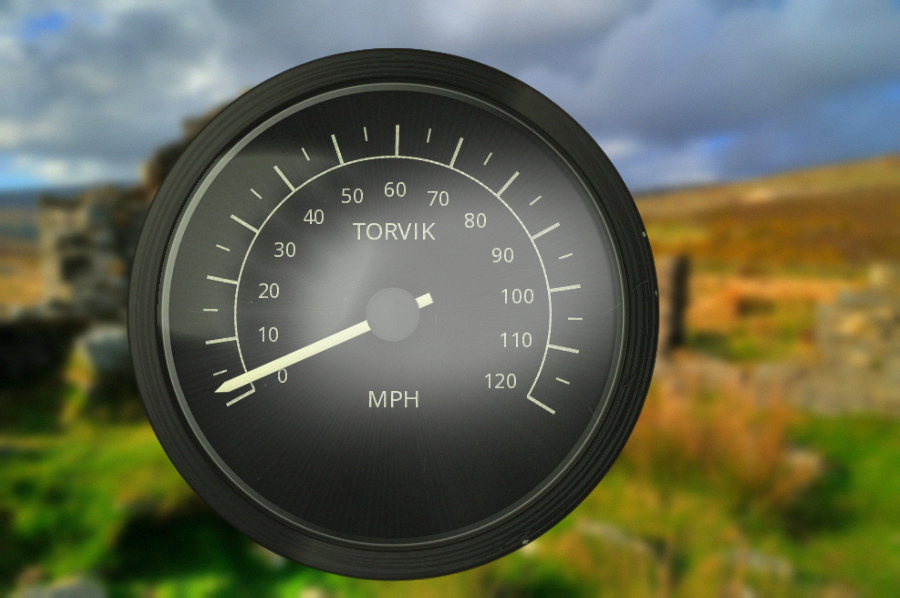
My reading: value=2.5 unit=mph
